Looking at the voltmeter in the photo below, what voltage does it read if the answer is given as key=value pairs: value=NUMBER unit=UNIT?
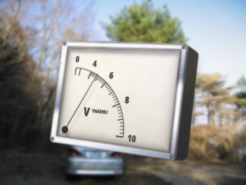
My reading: value=5 unit=V
